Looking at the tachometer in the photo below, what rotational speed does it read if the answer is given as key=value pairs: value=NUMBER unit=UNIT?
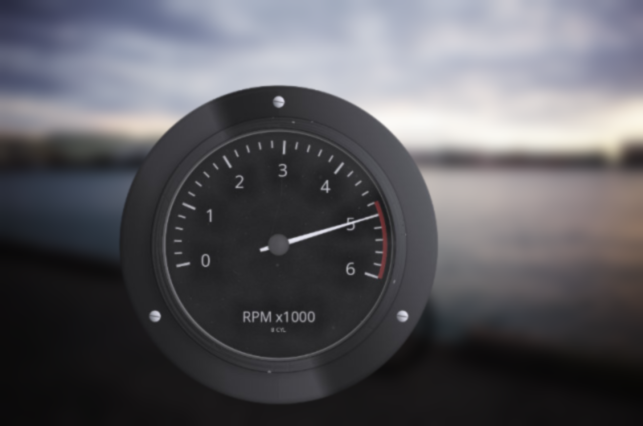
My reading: value=5000 unit=rpm
